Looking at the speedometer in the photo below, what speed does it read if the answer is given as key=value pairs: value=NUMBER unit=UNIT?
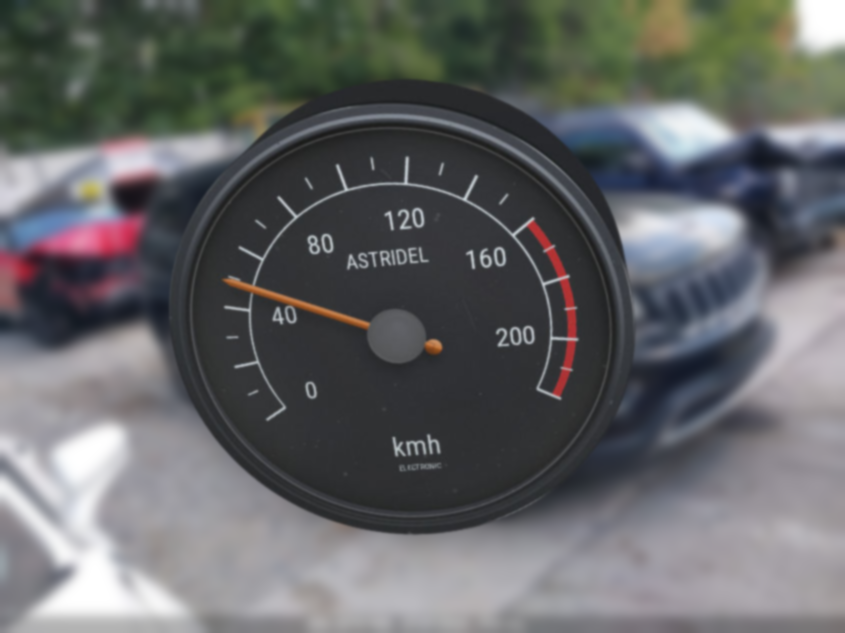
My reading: value=50 unit=km/h
